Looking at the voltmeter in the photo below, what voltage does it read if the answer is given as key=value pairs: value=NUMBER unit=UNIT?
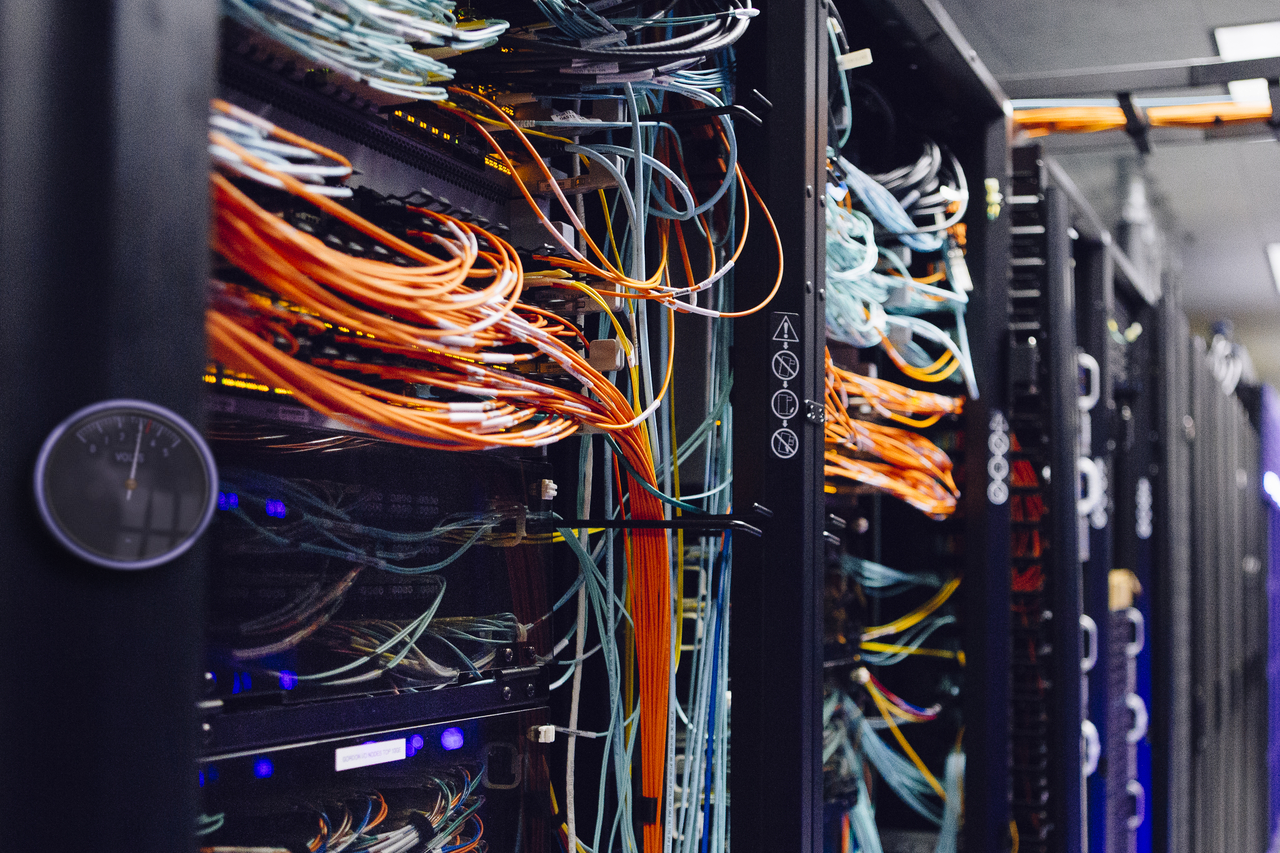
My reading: value=3 unit=V
